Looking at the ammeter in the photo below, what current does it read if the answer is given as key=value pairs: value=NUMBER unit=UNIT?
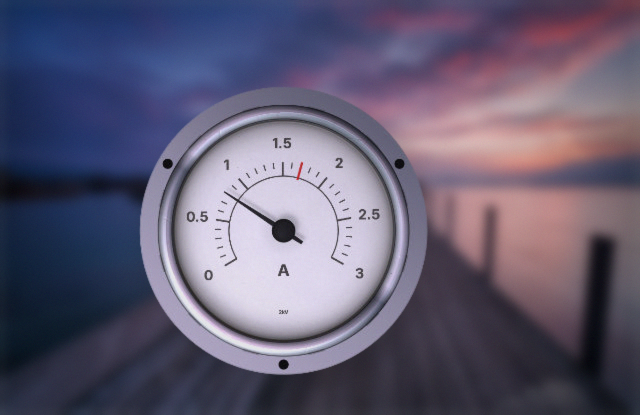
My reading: value=0.8 unit=A
